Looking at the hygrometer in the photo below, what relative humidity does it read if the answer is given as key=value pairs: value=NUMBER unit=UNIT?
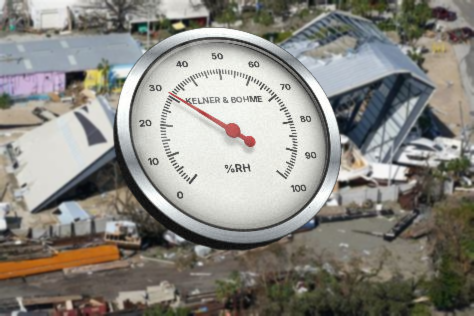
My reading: value=30 unit=%
